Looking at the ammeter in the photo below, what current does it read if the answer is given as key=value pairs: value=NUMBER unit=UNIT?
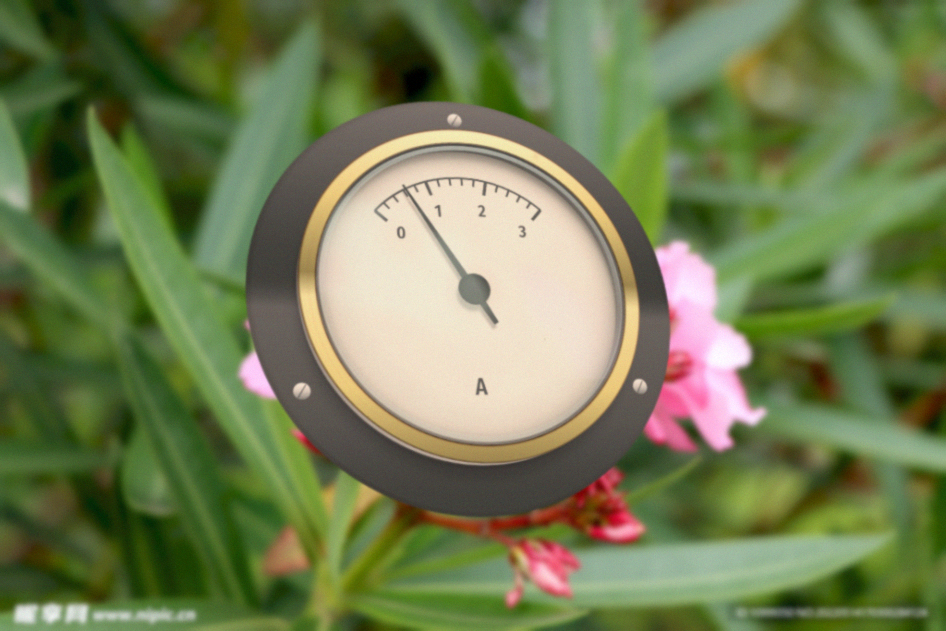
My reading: value=0.6 unit=A
